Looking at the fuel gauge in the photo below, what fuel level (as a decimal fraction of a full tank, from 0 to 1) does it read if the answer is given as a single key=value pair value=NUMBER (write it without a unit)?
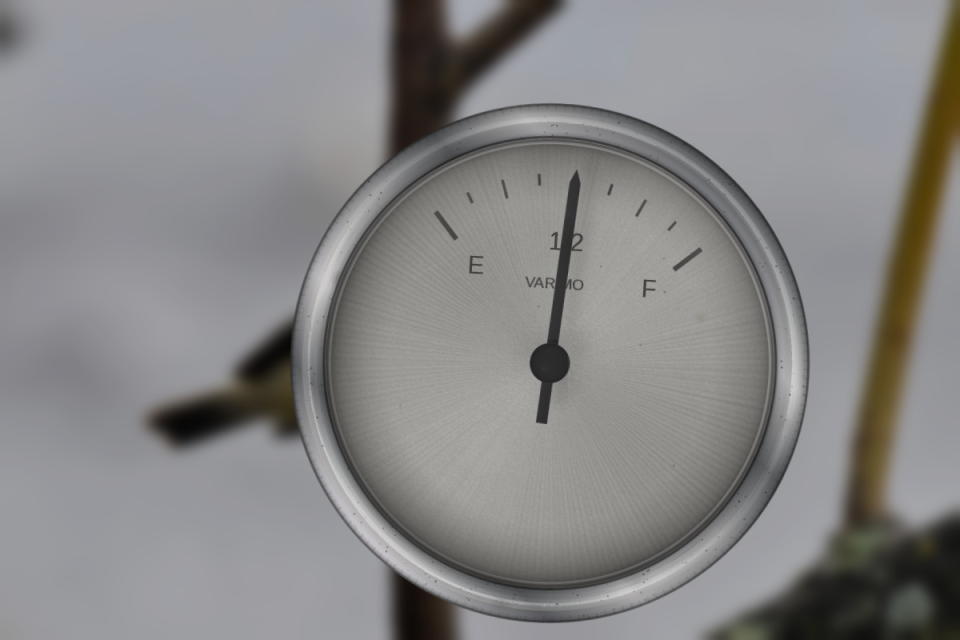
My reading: value=0.5
